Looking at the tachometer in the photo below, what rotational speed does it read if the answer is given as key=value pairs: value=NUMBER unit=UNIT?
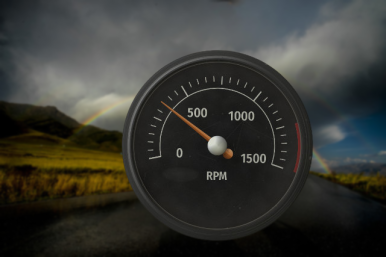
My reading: value=350 unit=rpm
